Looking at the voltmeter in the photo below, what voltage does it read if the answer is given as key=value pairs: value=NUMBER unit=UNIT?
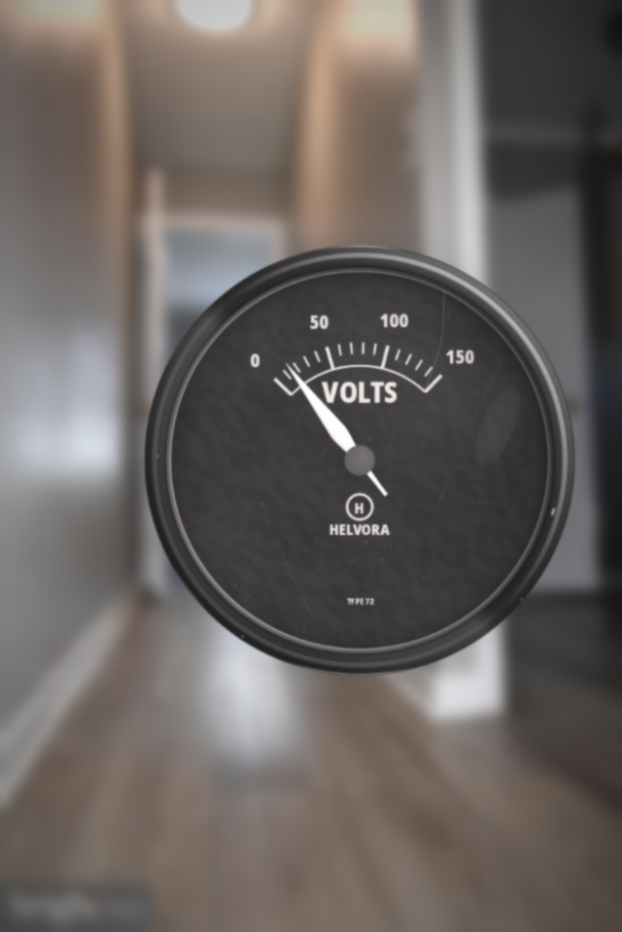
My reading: value=15 unit=V
